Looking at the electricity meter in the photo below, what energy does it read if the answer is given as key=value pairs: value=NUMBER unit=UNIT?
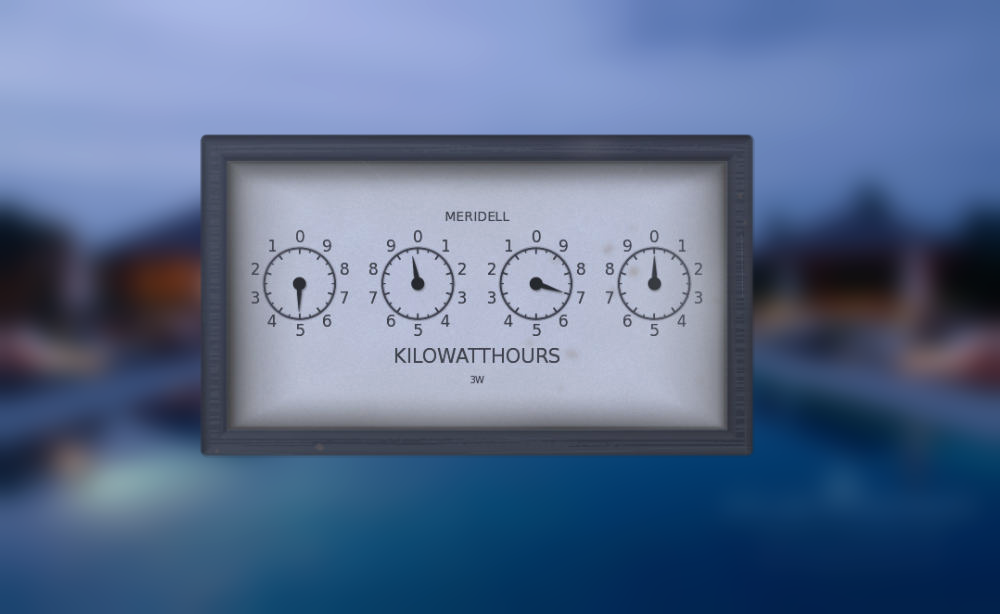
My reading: value=4970 unit=kWh
